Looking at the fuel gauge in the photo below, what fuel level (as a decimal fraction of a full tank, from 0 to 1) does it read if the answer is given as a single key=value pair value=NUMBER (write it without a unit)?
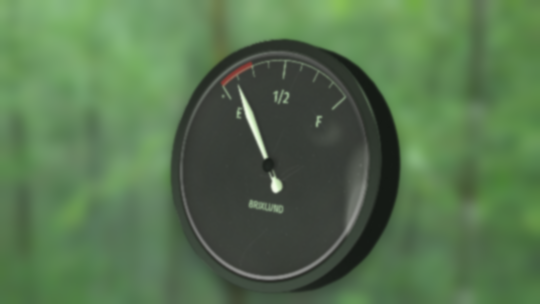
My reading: value=0.125
